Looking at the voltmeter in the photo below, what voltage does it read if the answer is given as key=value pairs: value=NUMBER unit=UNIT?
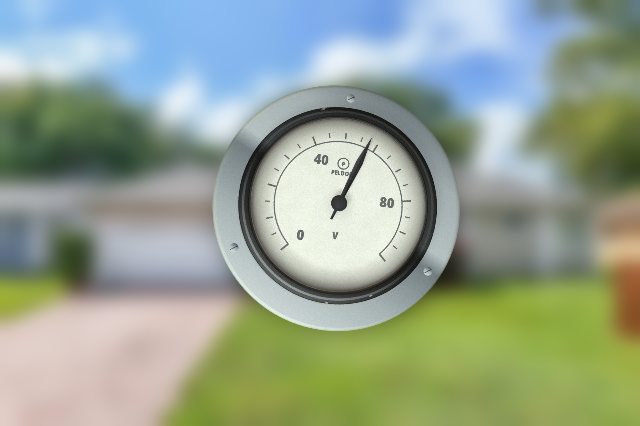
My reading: value=57.5 unit=V
